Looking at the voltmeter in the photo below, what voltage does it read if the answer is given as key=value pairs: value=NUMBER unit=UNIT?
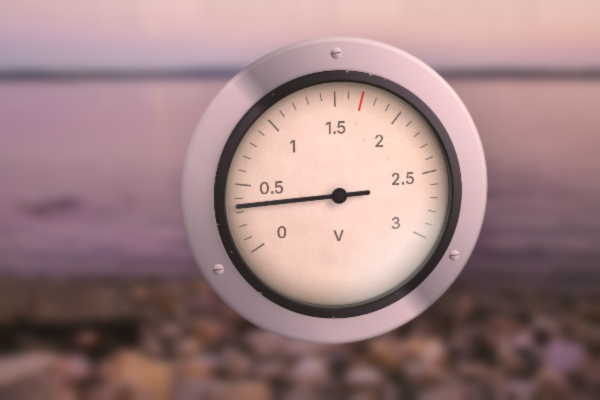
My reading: value=0.35 unit=V
